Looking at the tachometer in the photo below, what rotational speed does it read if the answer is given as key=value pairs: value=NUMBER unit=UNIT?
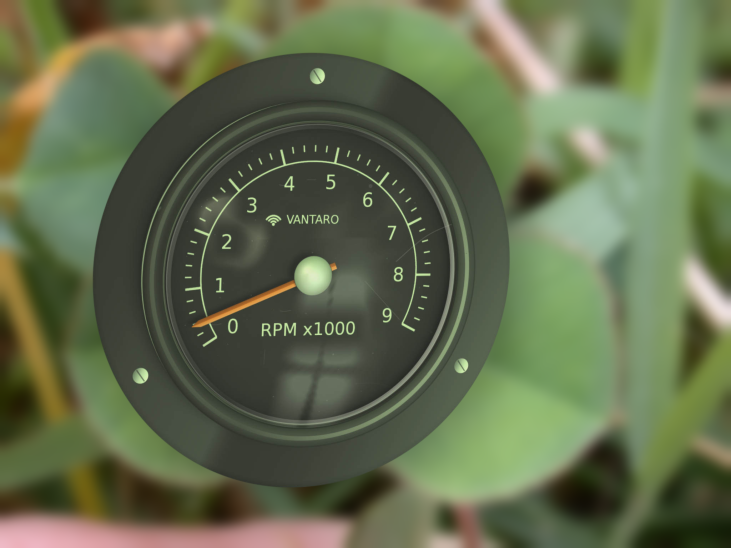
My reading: value=400 unit=rpm
